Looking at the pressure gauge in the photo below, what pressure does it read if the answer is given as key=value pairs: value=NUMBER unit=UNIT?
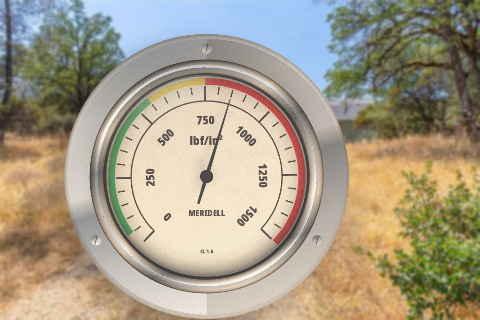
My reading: value=850 unit=psi
